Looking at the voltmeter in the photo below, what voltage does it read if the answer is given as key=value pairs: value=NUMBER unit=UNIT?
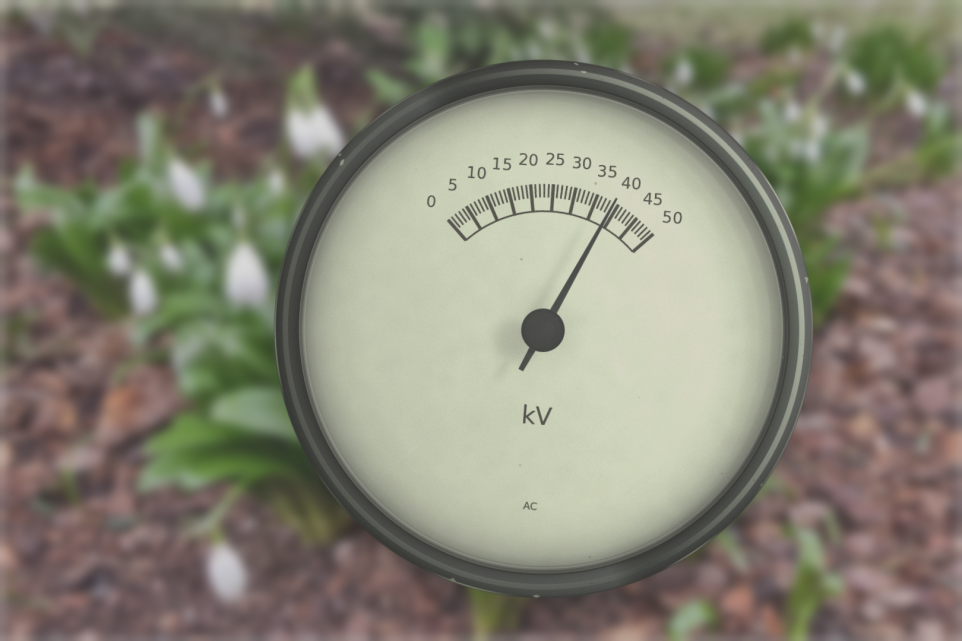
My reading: value=39 unit=kV
